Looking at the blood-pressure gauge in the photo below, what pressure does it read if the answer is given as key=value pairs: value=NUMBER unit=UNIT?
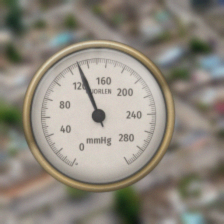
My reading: value=130 unit=mmHg
